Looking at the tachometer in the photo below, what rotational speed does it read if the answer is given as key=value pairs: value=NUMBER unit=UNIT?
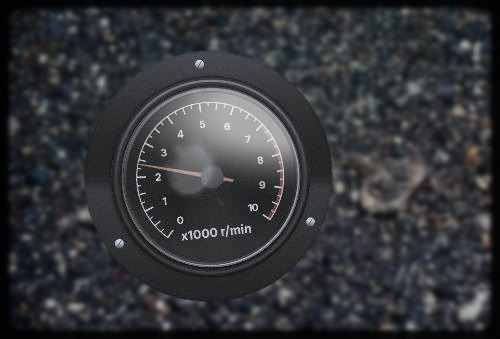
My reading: value=2375 unit=rpm
